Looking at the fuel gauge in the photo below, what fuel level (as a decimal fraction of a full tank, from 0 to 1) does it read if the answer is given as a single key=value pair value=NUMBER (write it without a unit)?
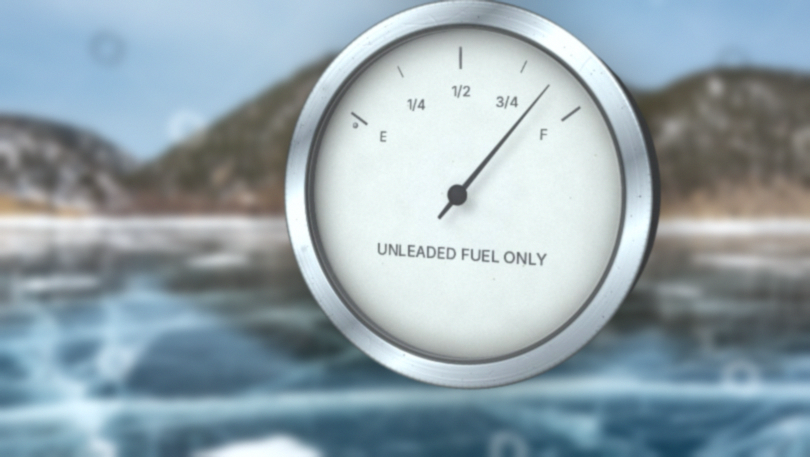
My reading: value=0.875
